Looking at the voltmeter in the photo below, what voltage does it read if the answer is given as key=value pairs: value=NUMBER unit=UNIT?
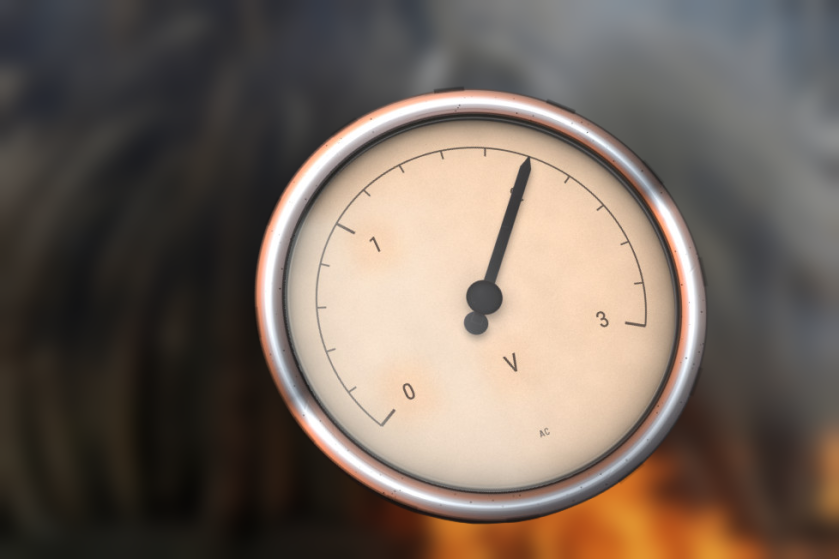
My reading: value=2 unit=V
